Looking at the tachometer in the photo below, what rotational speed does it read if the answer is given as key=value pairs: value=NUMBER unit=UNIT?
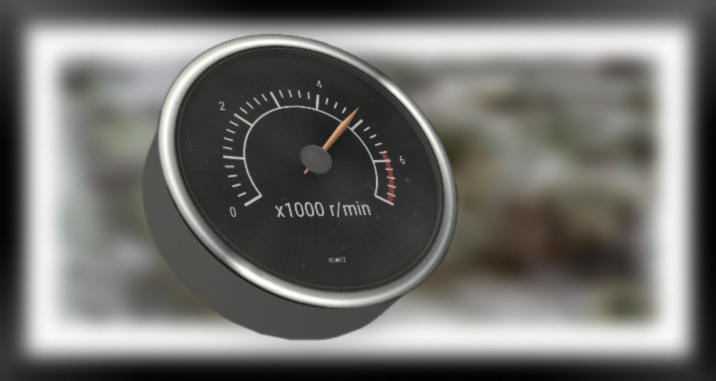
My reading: value=4800 unit=rpm
